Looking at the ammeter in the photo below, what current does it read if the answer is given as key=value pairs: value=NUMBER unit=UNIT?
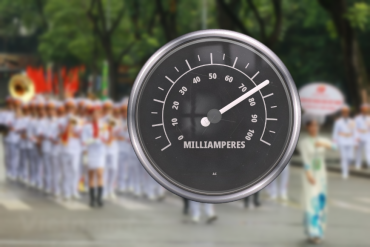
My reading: value=75 unit=mA
